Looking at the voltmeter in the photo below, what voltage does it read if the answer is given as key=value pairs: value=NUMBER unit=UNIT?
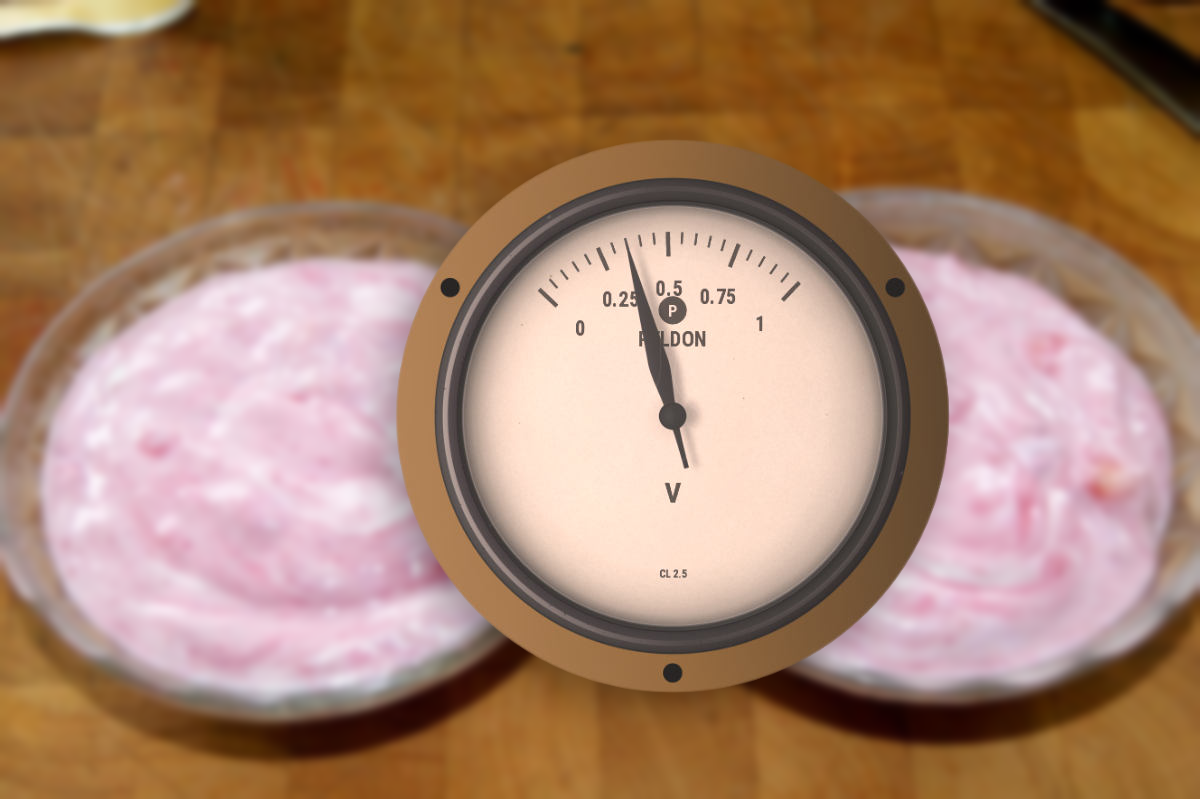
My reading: value=0.35 unit=V
